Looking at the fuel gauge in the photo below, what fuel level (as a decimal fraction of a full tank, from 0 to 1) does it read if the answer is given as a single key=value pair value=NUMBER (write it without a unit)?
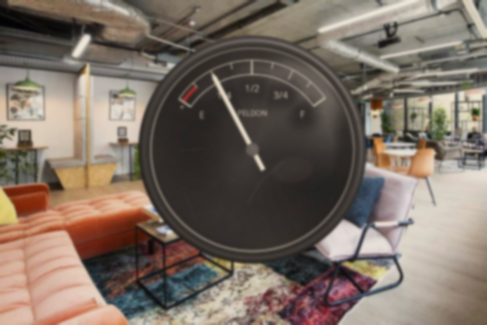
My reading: value=0.25
